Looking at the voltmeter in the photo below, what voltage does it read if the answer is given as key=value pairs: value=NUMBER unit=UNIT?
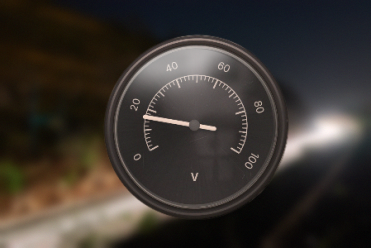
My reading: value=16 unit=V
